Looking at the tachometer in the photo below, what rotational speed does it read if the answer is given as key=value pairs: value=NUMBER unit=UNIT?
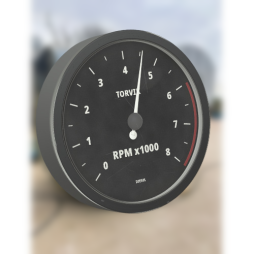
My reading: value=4500 unit=rpm
